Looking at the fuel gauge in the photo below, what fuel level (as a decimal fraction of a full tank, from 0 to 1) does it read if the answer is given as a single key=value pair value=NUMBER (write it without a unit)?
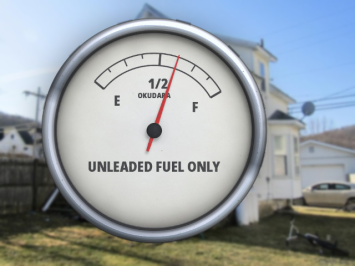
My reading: value=0.625
